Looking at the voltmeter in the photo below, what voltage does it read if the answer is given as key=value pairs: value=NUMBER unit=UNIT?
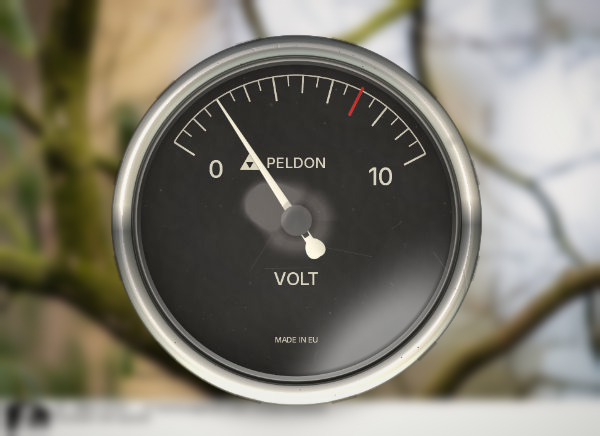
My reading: value=2 unit=V
